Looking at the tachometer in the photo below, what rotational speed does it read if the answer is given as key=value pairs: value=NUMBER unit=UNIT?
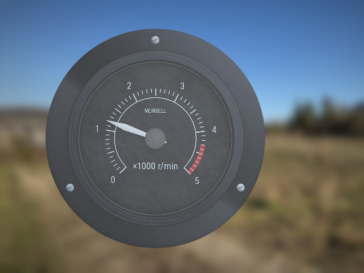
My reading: value=1200 unit=rpm
